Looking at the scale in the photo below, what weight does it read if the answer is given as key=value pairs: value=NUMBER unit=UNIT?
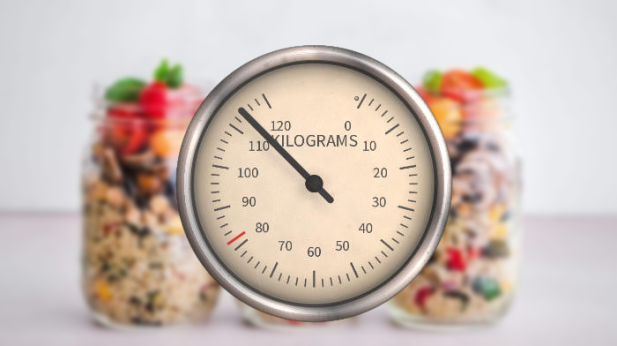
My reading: value=114 unit=kg
